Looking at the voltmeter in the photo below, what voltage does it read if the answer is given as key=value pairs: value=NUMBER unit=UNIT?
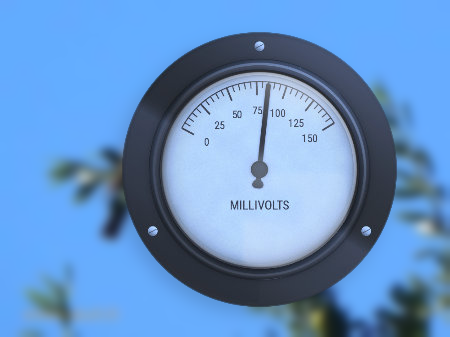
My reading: value=85 unit=mV
